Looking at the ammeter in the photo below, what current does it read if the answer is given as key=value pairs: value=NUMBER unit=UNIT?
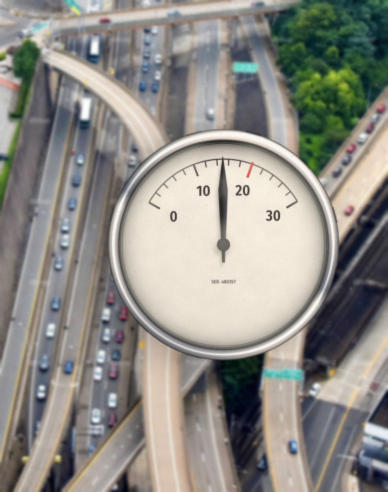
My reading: value=15 unit=A
